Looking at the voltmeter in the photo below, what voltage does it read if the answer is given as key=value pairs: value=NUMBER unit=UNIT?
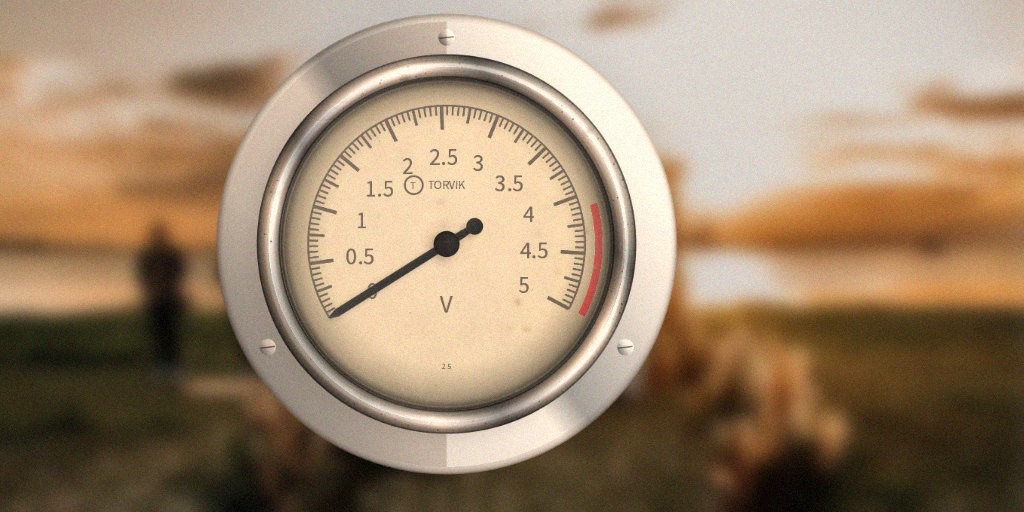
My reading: value=0 unit=V
